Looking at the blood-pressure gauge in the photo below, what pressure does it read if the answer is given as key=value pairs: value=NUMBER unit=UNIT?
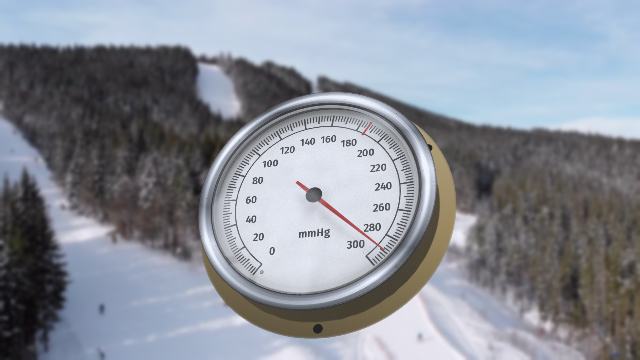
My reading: value=290 unit=mmHg
